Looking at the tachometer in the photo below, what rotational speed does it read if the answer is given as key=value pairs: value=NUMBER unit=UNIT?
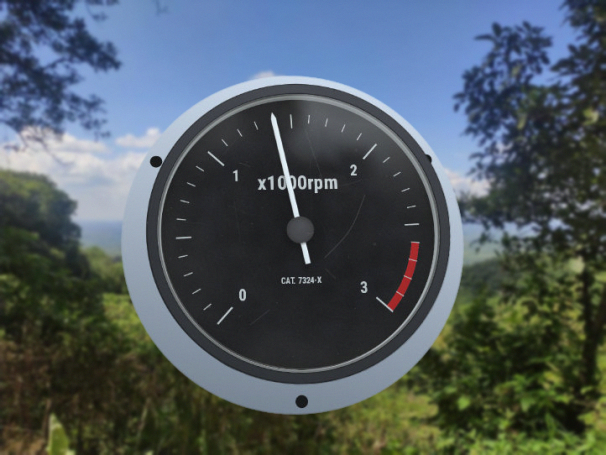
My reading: value=1400 unit=rpm
